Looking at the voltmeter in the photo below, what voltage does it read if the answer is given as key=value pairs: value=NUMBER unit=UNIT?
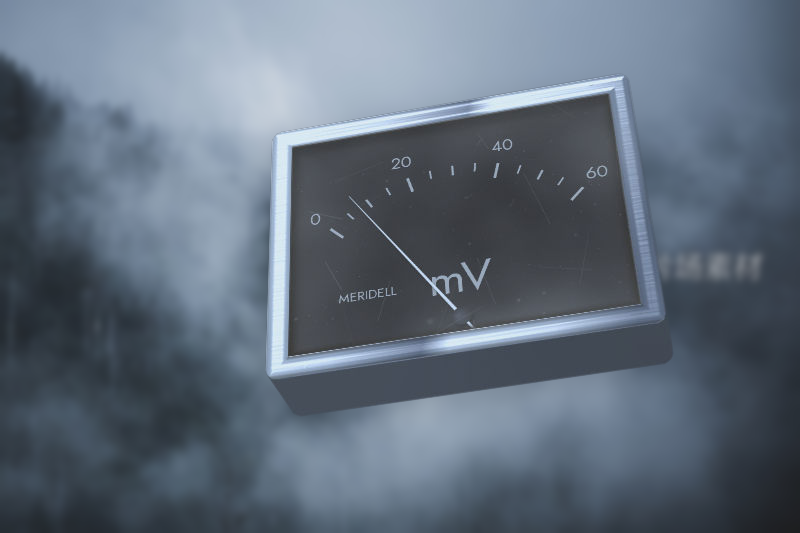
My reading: value=7.5 unit=mV
